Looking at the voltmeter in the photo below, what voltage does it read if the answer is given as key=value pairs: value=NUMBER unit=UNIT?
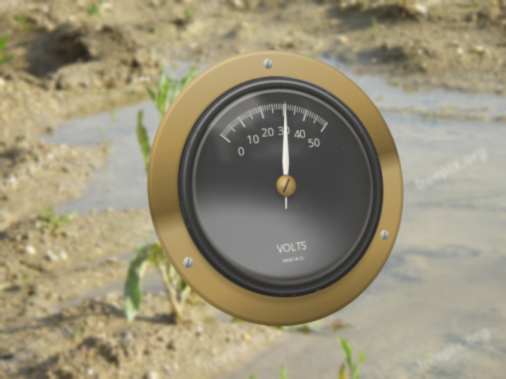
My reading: value=30 unit=V
